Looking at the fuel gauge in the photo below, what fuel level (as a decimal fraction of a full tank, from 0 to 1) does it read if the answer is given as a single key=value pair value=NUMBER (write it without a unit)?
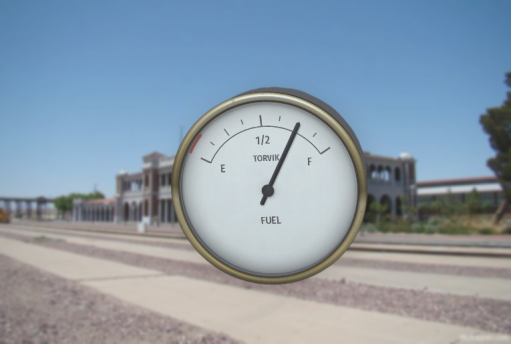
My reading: value=0.75
